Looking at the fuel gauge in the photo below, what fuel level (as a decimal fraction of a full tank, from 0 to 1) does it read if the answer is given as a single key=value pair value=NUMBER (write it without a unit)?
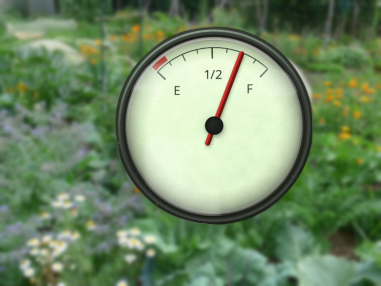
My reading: value=0.75
